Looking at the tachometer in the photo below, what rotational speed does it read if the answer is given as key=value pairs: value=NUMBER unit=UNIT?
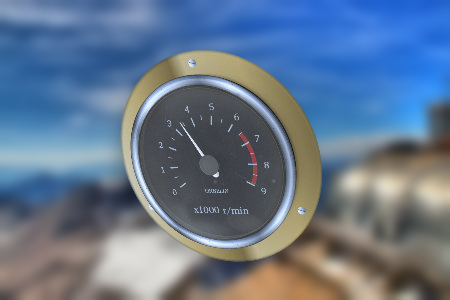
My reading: value=3500 unit=rpm
